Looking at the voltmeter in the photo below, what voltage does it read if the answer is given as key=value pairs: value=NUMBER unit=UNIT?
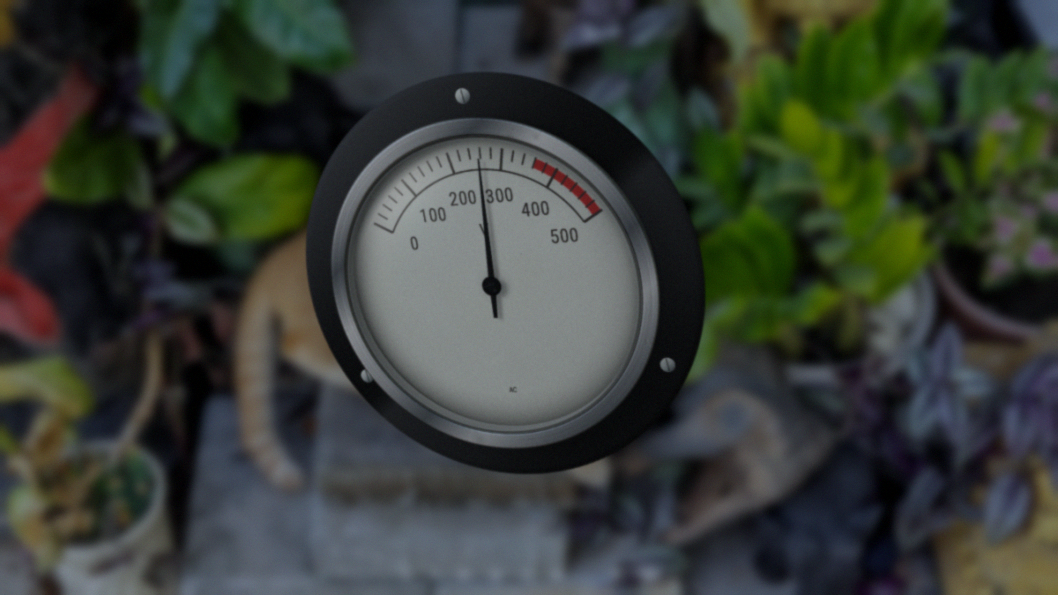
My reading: value=260 unit=V
